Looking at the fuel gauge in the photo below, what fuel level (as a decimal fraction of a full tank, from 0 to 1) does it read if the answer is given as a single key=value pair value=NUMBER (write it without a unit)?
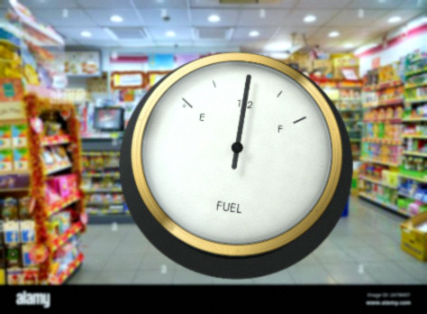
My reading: value=0.5
